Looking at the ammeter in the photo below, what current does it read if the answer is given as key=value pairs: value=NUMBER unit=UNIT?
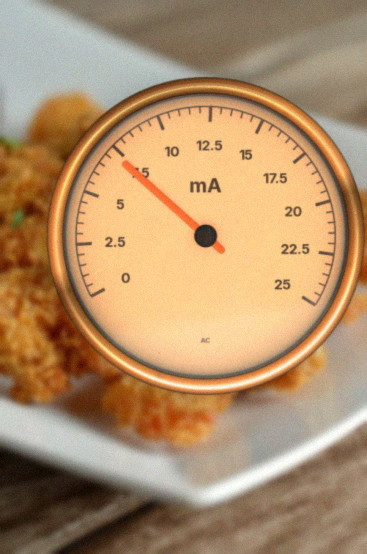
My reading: value=7.25 unit=mA
